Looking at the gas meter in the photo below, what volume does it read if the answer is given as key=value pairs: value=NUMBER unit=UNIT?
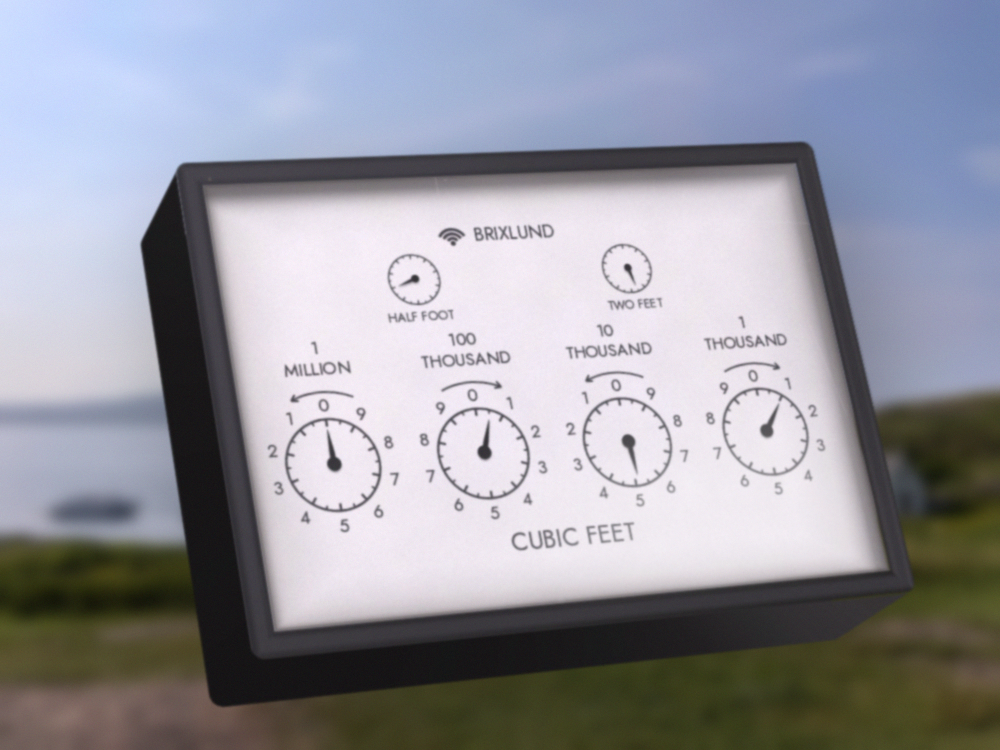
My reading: value=5100 unit=ft³
